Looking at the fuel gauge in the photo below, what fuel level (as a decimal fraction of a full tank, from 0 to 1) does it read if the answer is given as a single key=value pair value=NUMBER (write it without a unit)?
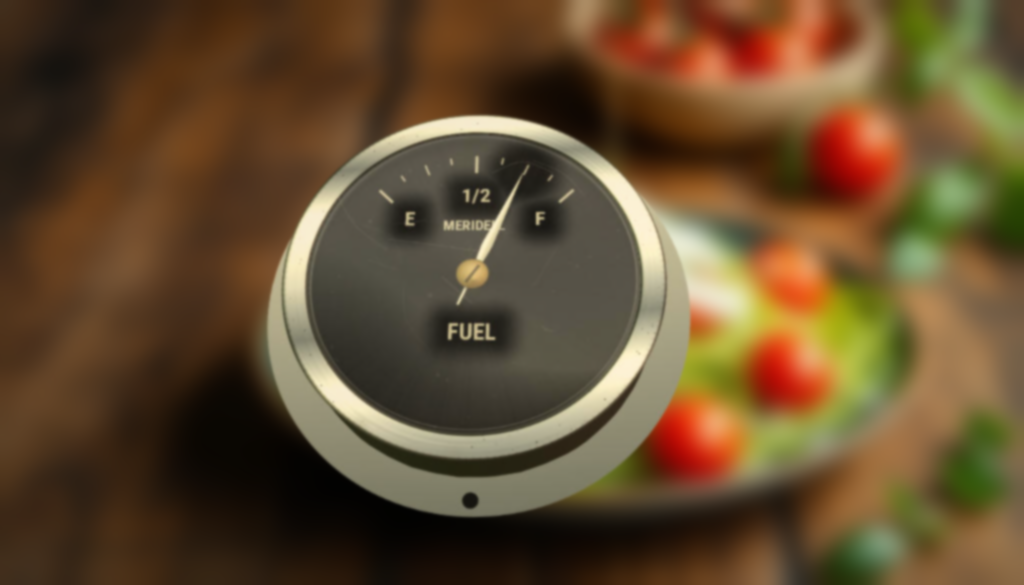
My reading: value=0.75
